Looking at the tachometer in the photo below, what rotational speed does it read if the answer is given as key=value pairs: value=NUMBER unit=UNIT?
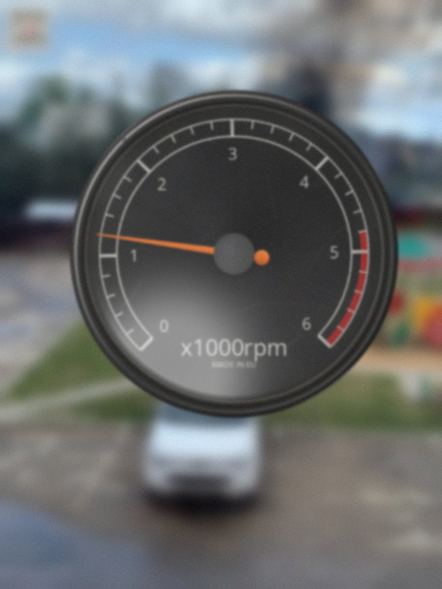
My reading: value=1200 unit=rpm
